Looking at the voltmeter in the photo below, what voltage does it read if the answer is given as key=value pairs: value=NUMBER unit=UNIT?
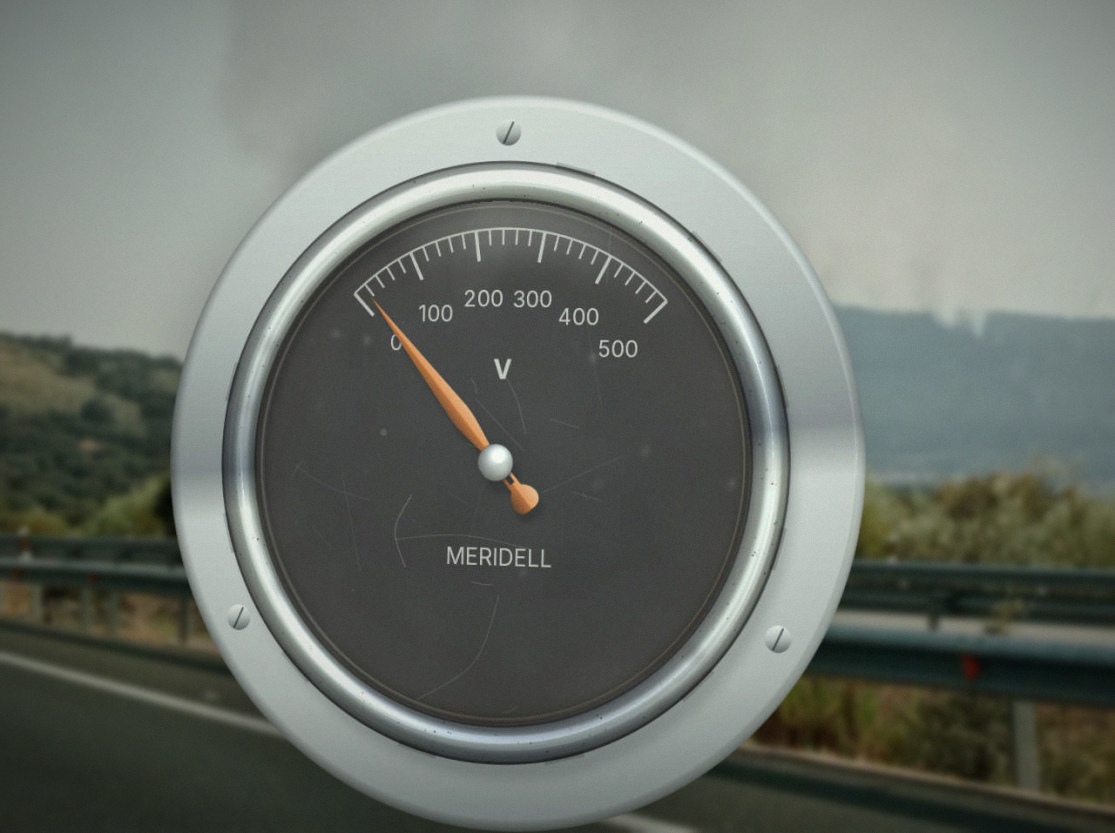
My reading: value=20 unit=V
